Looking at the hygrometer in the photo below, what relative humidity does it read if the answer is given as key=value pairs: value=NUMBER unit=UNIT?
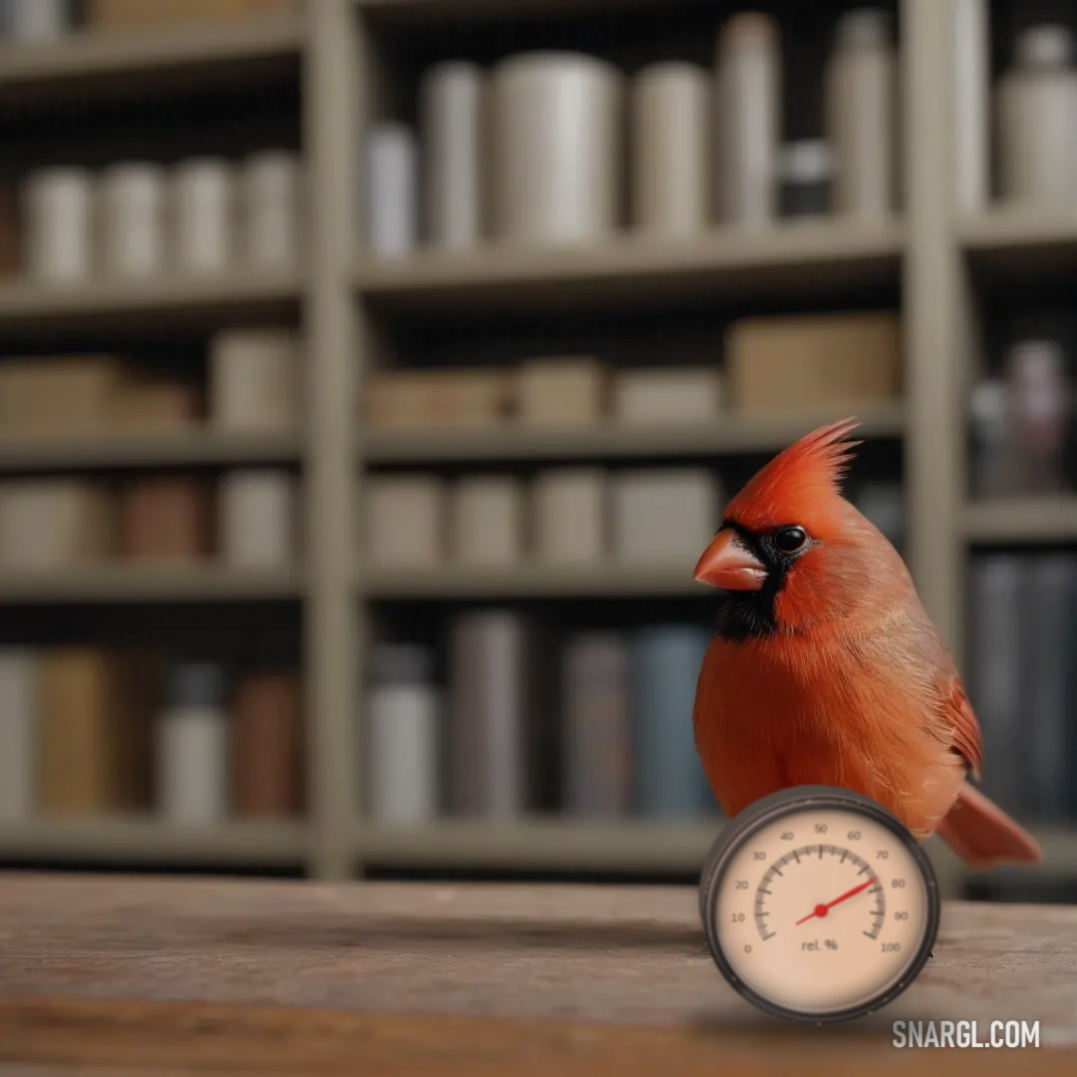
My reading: value=75 unit=%
